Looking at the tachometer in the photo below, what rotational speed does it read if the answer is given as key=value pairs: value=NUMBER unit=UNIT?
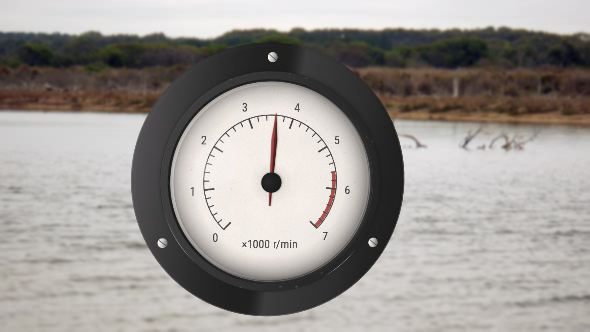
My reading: value=3600 unit=rpm
